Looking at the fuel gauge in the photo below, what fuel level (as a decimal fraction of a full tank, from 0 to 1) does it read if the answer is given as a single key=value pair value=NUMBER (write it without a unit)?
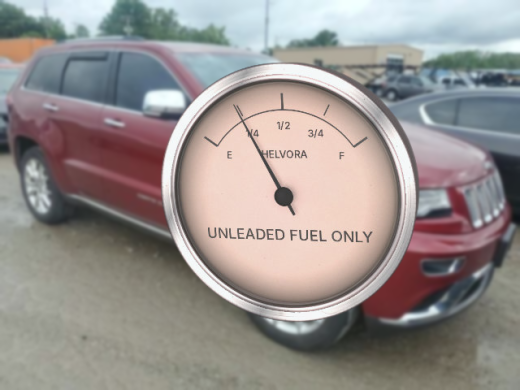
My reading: value=0.25
